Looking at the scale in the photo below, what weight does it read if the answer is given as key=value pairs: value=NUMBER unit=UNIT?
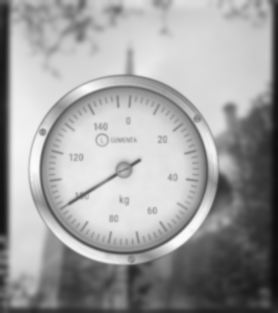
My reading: value=100 unit=kg
